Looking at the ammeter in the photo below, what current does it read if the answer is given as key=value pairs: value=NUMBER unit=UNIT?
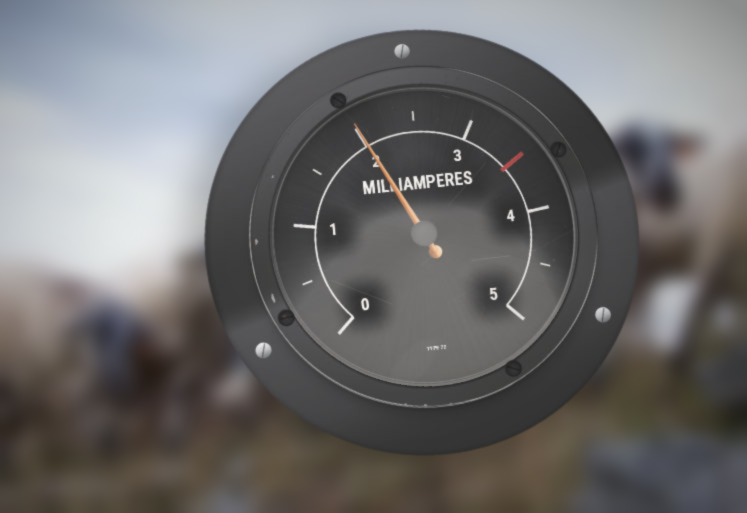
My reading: value=2 unit=mA
